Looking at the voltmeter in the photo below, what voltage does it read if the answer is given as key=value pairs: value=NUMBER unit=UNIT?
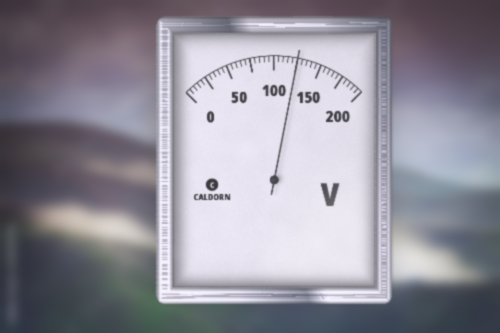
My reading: value=125 unit=V
